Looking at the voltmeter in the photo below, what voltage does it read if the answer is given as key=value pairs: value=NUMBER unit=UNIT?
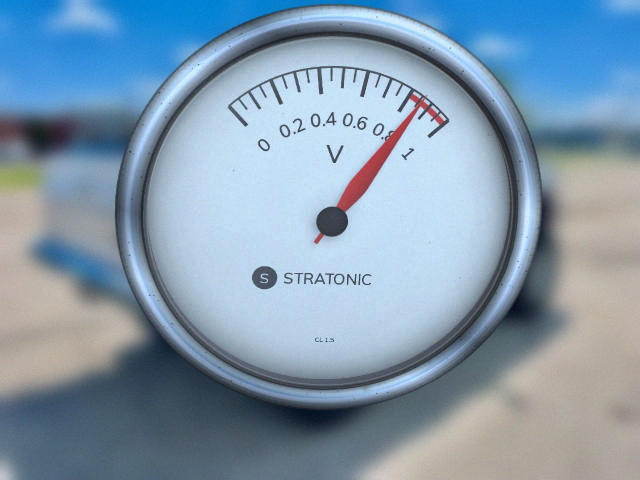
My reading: value=0.85 unit=V
